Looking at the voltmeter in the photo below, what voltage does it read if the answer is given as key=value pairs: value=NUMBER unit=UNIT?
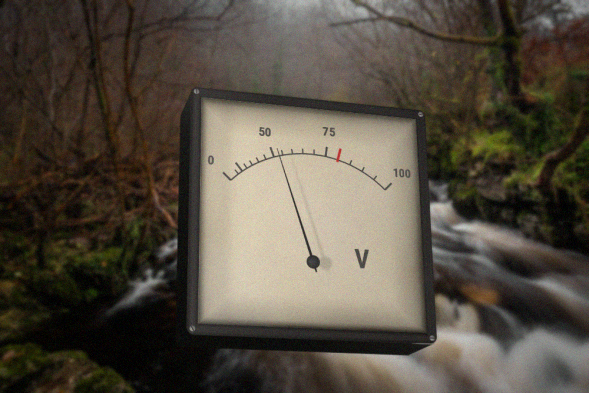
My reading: value=52.5 unit=V
